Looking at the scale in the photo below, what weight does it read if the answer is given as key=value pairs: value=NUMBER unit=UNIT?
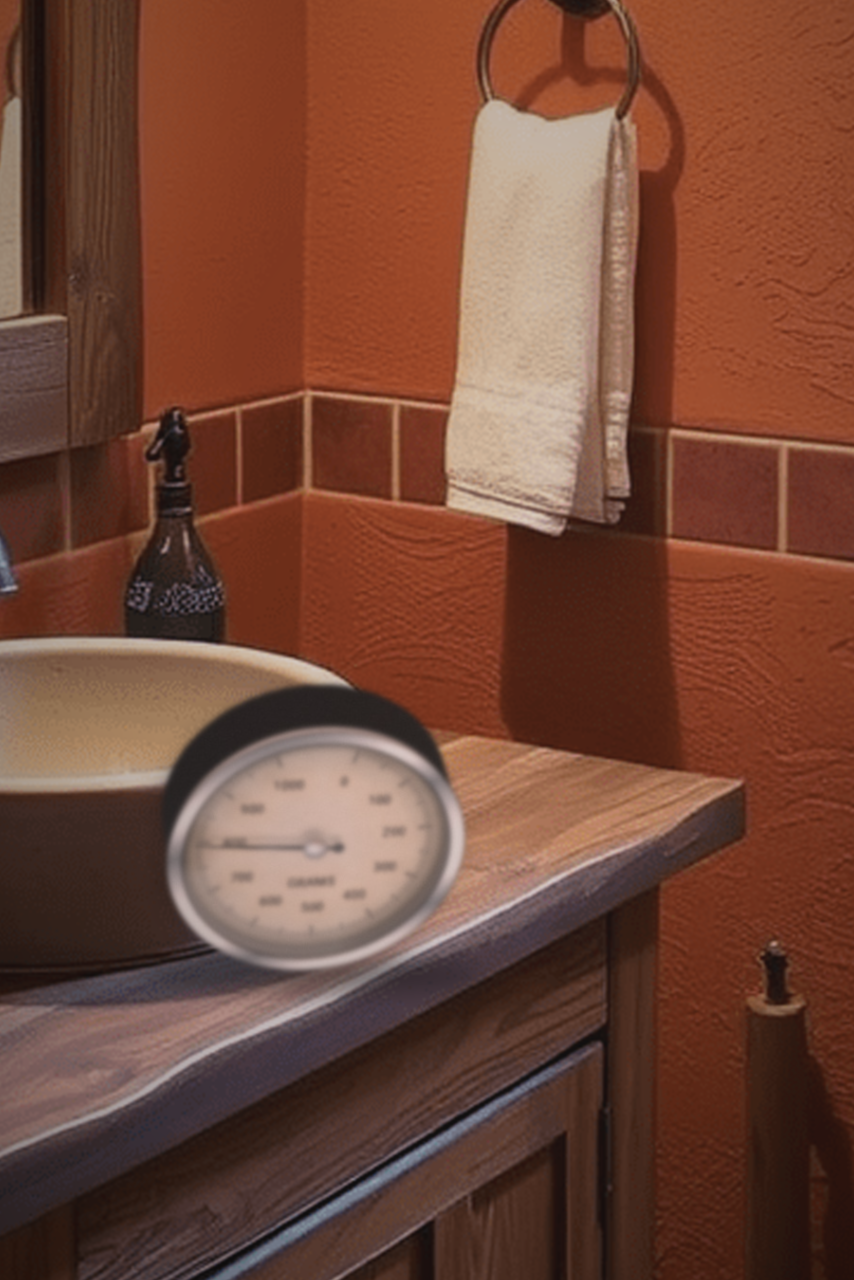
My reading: value=800 unit=g
